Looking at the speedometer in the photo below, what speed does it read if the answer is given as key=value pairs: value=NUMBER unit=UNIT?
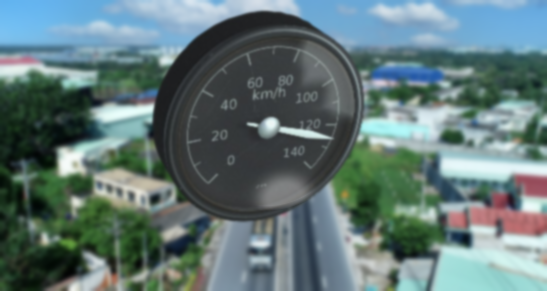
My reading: value=125 unit=km/h
